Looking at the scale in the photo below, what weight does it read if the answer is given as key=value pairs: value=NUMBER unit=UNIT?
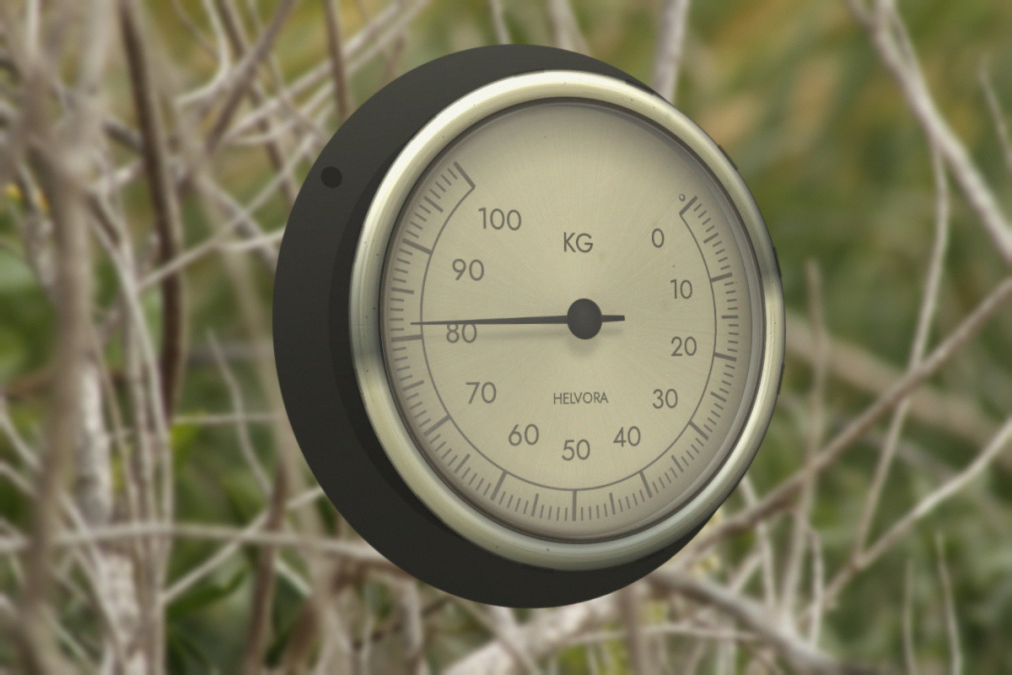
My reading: value=81.5 unit=kg
